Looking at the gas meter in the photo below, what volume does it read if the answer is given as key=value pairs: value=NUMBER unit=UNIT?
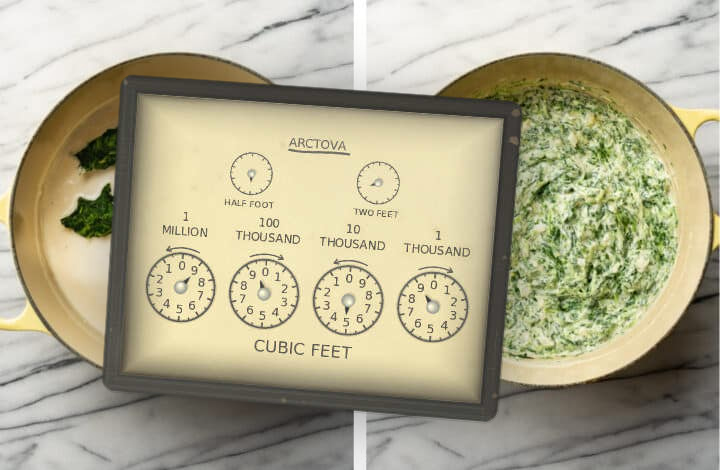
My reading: value=894900 unit=ft³
